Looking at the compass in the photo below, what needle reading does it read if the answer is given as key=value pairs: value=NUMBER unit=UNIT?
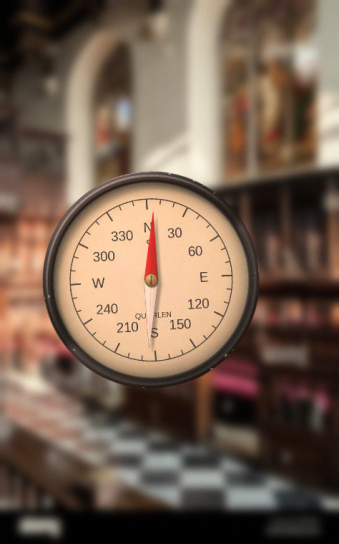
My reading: value=5 unit=°
